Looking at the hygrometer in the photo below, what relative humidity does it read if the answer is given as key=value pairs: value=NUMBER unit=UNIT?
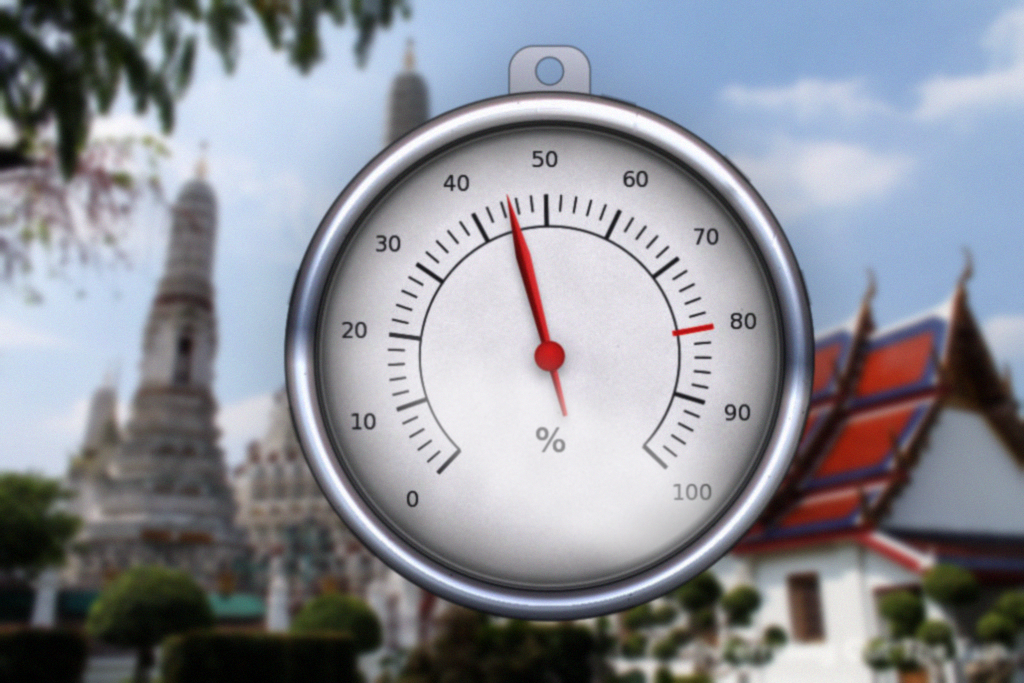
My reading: value=45 unit=%
